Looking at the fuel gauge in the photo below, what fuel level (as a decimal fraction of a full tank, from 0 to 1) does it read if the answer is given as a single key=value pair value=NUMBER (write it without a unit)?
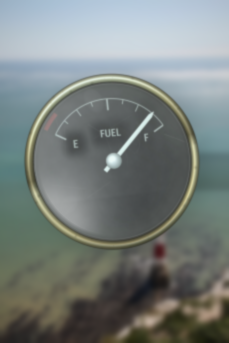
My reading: value=0.875
